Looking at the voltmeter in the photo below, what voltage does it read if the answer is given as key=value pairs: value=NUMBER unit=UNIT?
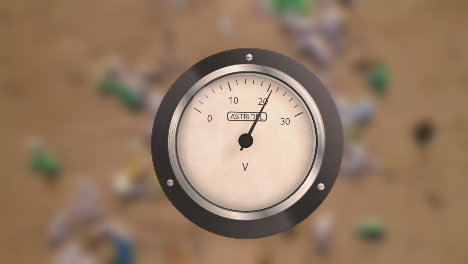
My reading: value=21 unit=V
